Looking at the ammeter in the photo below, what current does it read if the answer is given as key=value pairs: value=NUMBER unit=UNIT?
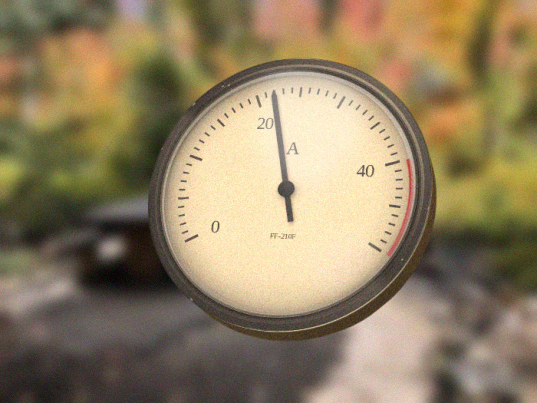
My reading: value=22 unit=A
